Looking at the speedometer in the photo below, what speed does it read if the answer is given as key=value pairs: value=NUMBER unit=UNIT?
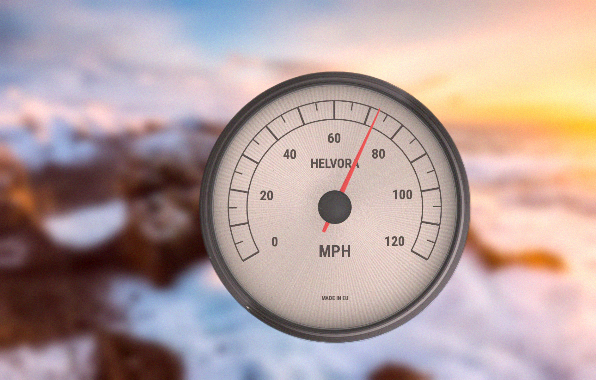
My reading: value=72.5 unit=mph
